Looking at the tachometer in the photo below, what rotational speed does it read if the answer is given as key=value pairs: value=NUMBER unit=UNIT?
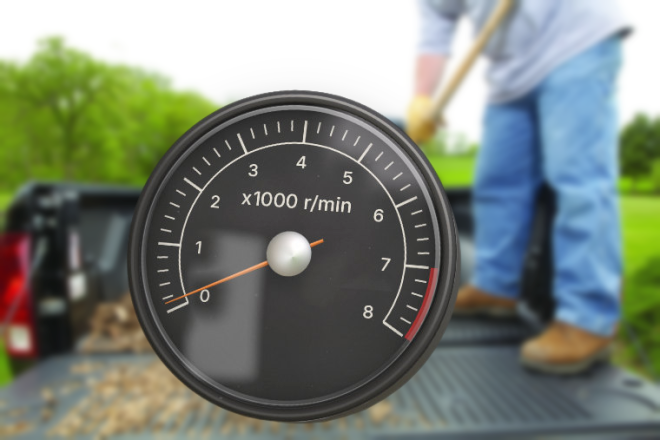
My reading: value=100 unit=rpm
